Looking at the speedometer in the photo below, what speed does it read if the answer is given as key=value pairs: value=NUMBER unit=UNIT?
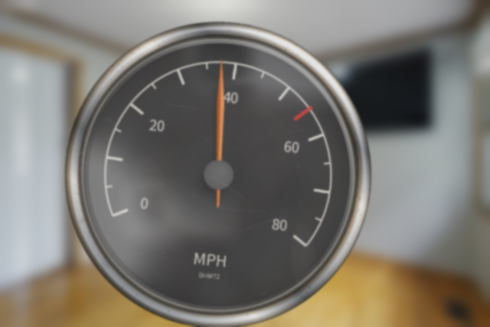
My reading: value=37.5 unit=mph
